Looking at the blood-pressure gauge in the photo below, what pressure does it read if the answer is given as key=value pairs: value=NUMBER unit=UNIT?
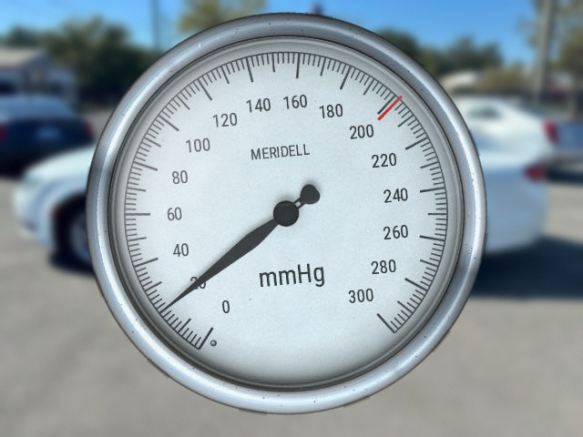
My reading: value=20 unit=mmHg
